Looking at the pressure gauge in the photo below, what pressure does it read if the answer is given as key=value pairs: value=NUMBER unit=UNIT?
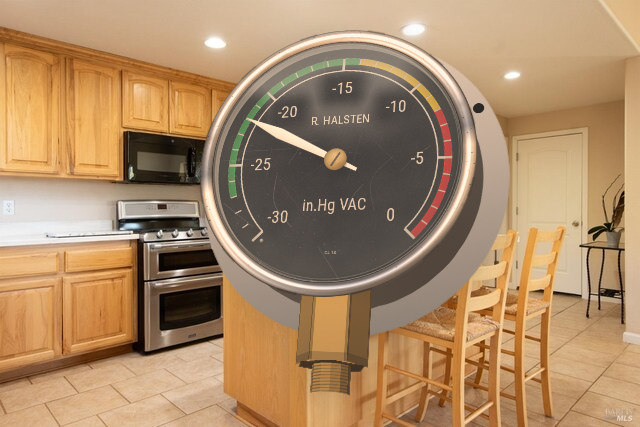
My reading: value=-22 unit=inHg
